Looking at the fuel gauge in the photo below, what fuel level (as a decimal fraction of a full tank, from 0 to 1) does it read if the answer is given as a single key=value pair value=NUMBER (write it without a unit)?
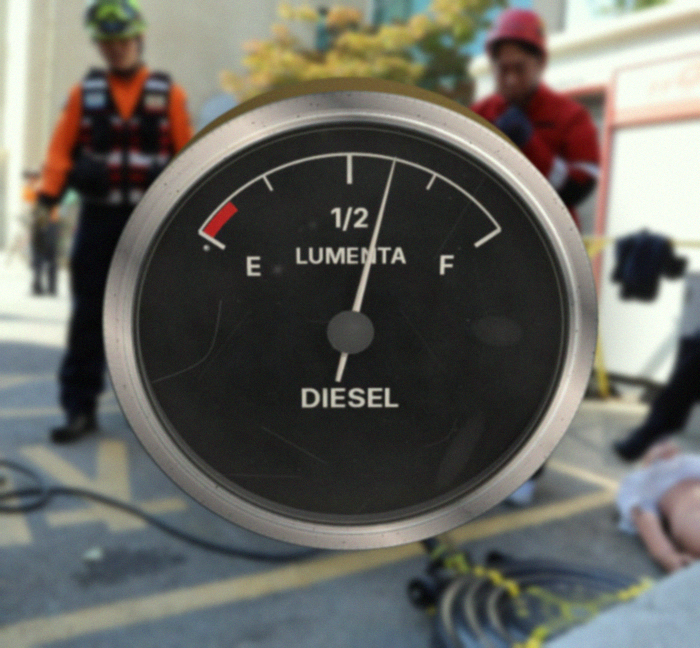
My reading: value=0.625
